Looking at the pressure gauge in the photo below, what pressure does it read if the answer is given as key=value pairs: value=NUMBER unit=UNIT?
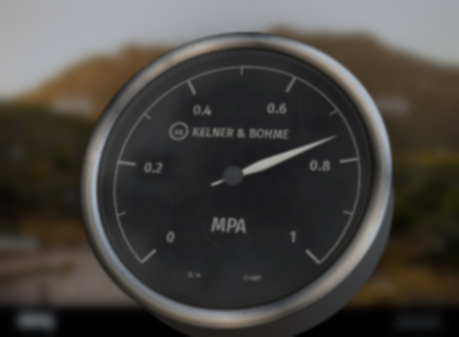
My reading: value=0.75 unit=MPa
